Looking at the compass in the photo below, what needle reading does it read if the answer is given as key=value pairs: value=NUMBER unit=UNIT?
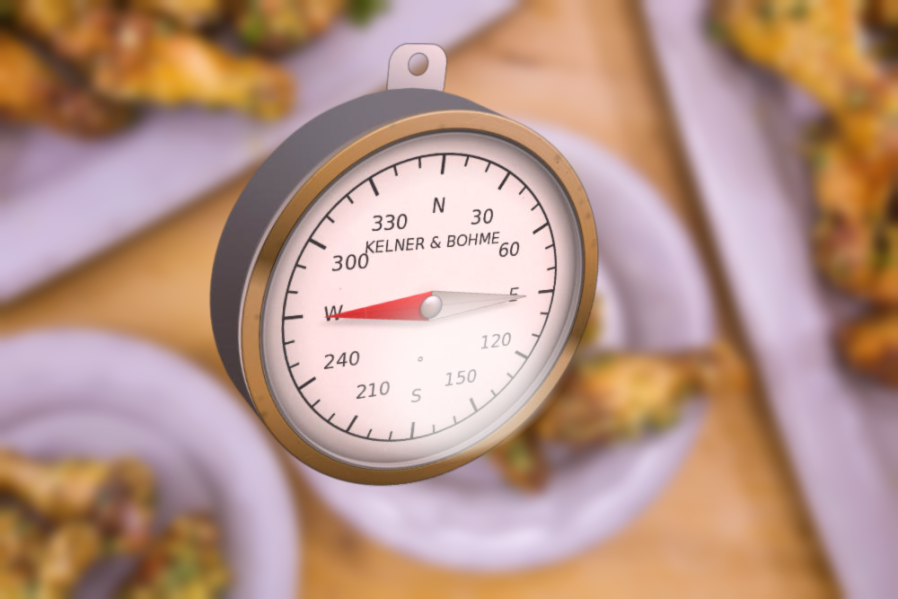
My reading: value=270 unit=°
